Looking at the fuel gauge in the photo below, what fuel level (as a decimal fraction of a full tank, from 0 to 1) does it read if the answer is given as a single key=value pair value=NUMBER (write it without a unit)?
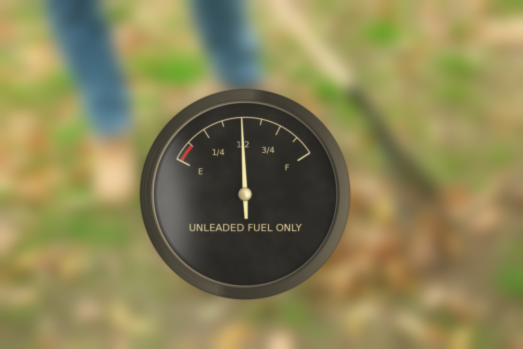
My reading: value=0.5
